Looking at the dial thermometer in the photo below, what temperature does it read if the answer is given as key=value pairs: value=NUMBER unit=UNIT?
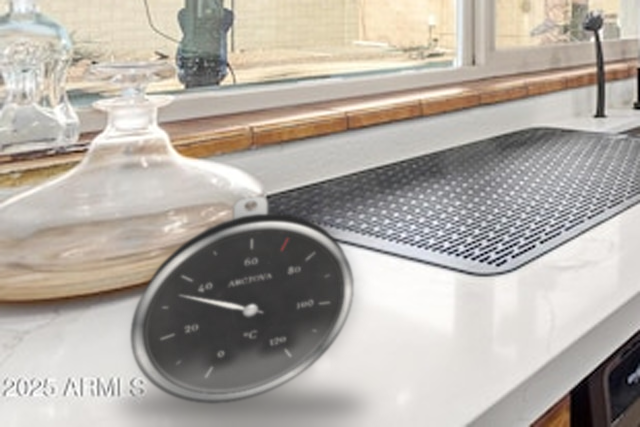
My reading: value=35 unit=°C
